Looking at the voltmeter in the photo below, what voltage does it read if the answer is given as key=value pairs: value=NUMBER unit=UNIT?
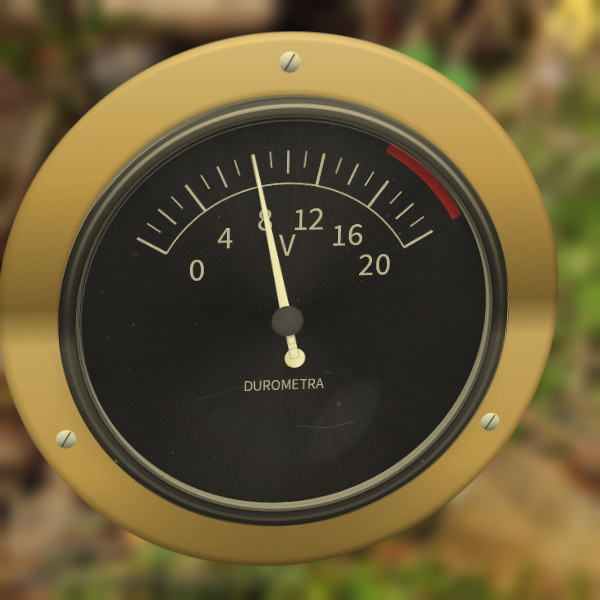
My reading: value=8 unit=V
